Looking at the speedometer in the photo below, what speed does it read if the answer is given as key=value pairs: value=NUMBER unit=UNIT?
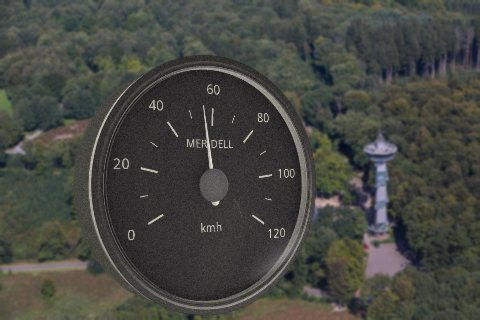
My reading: value=55 unit=km/h
